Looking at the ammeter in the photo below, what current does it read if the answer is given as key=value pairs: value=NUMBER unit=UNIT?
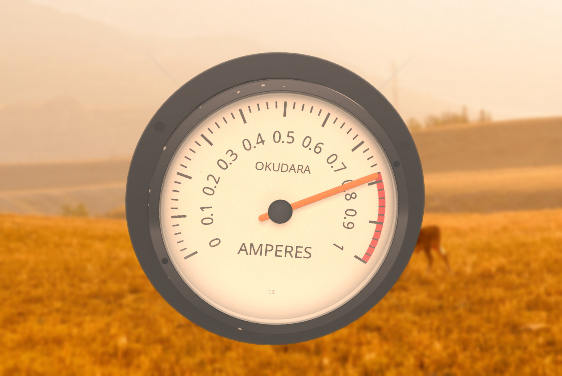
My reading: value=0.78 unit=A
